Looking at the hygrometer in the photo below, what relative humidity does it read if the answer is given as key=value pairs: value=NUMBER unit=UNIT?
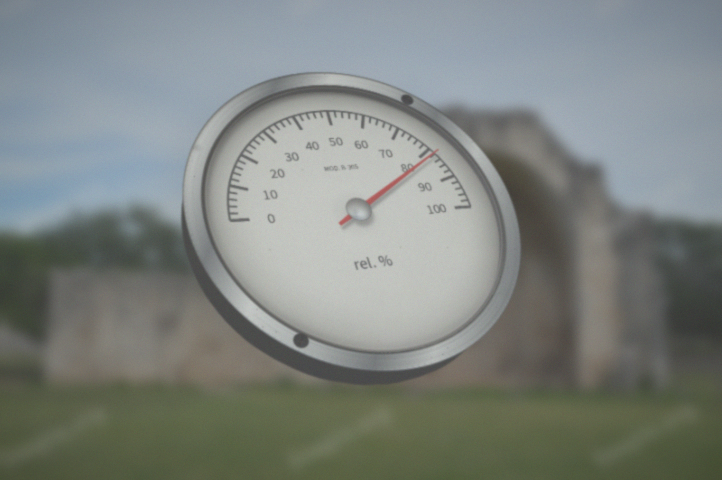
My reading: value=82 unit=%
